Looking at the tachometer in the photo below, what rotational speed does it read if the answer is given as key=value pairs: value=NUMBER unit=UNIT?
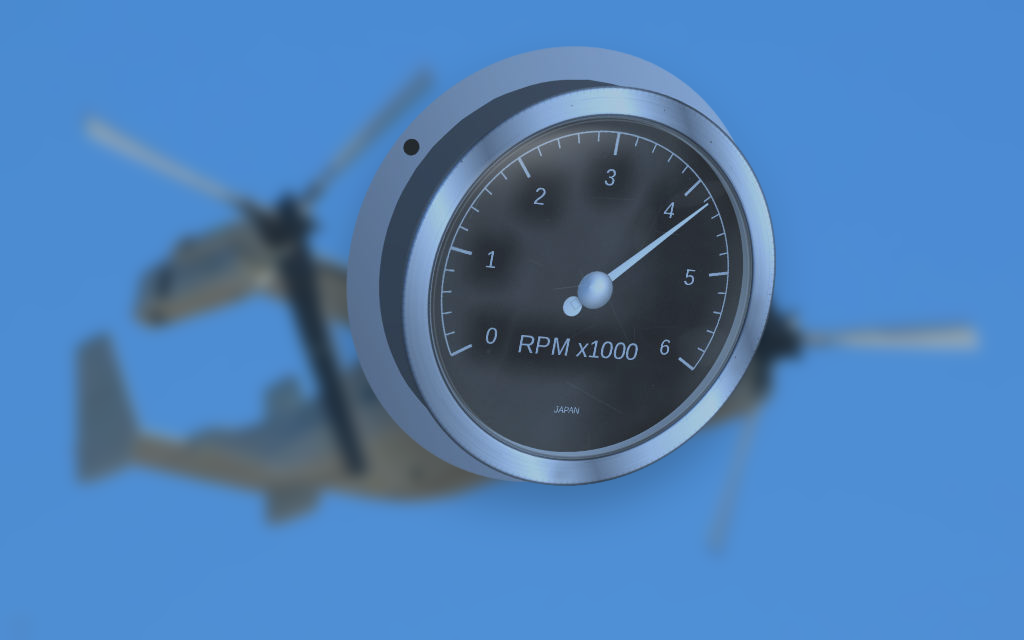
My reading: value=4200 unit=rpm
